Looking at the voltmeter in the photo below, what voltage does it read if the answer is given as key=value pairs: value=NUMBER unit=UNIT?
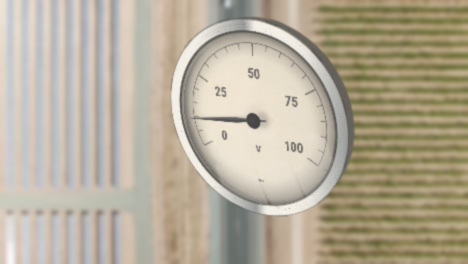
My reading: value=10 unit=V
